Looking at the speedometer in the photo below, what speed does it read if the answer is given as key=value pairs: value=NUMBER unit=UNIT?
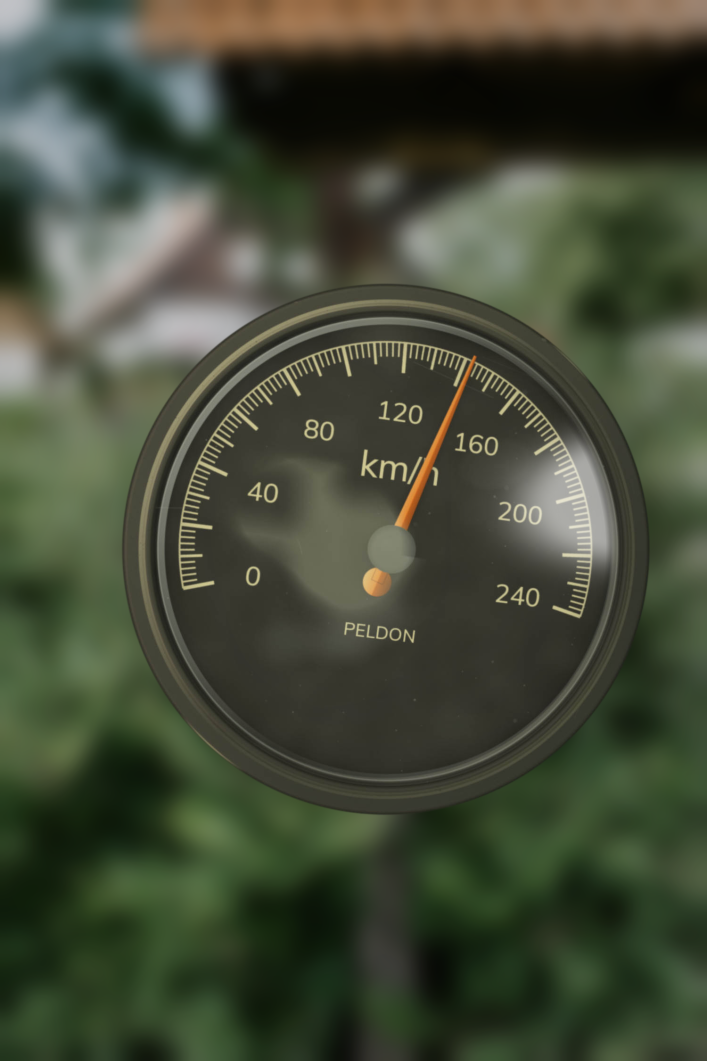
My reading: value=142 unit=km/h
